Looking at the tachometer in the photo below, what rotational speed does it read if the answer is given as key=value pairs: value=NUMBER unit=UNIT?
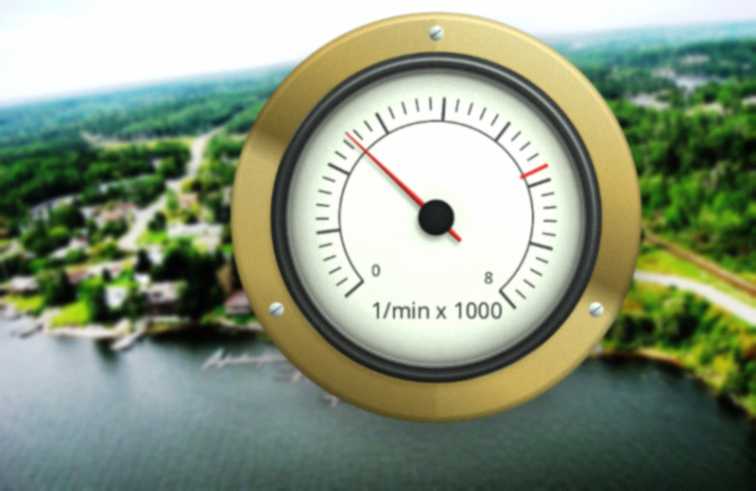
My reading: value=2500 unit=rpm
